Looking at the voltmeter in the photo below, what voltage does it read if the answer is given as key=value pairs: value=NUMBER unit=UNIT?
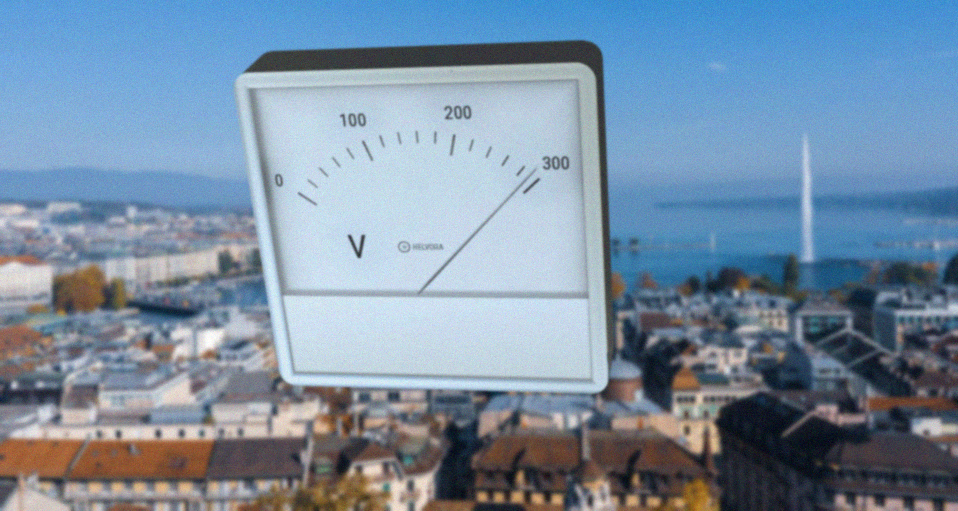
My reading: value=290 unit=V
